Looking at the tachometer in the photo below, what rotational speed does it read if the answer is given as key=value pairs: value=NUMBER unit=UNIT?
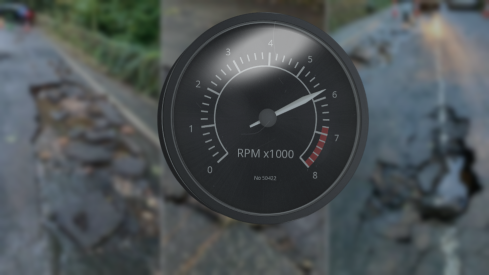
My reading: value=5800 unit=rpm
